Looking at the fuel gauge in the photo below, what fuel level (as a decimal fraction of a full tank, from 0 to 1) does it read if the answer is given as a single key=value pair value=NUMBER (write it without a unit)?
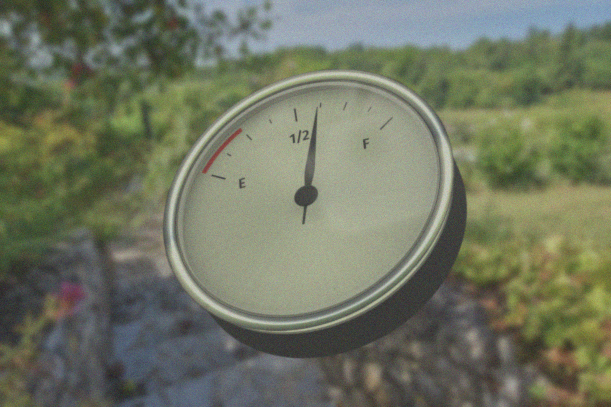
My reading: value=0.625
